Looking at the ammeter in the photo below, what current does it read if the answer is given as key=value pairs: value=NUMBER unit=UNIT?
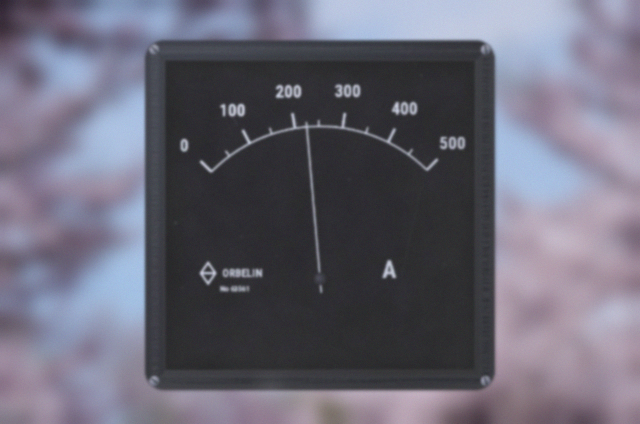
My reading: value=225 unit=A
